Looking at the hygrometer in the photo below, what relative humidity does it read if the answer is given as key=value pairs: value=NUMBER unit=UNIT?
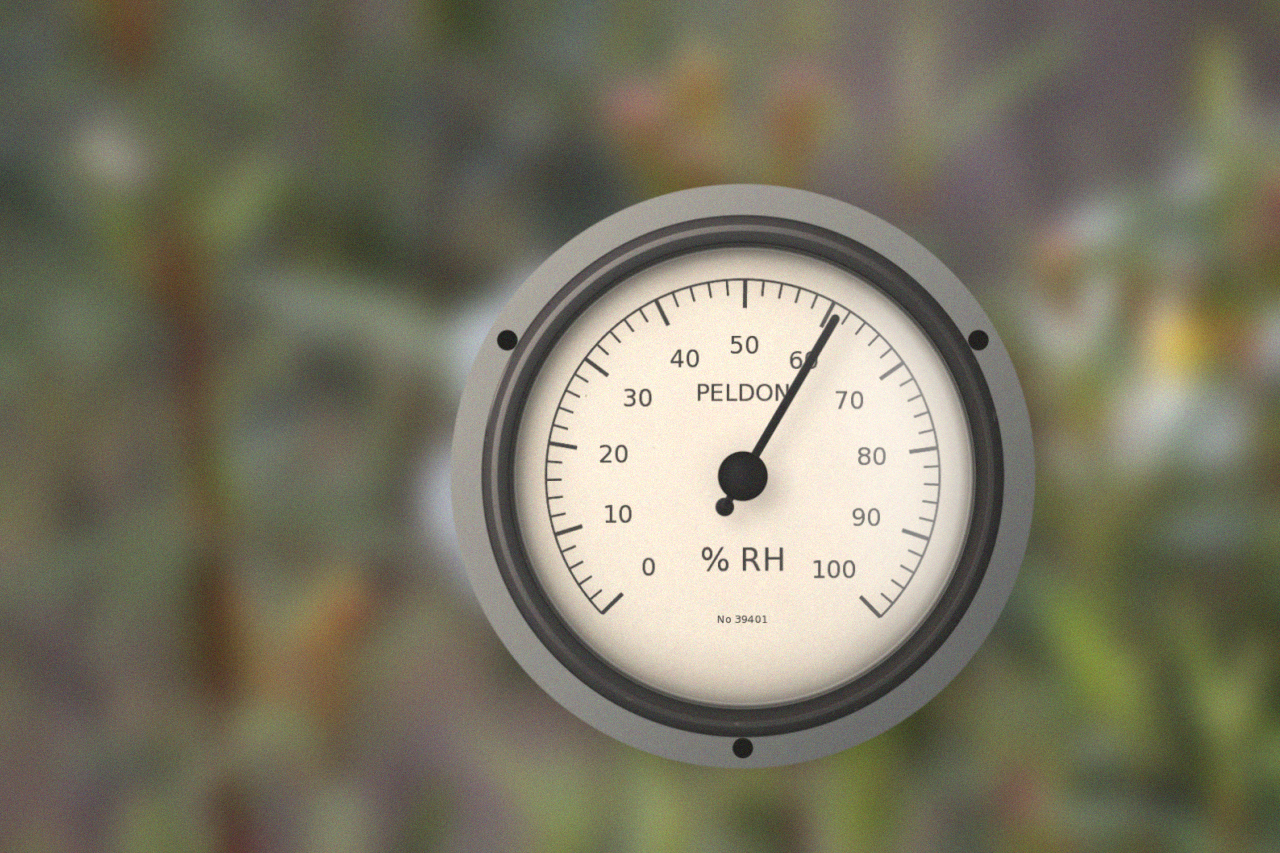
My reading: value=61 unit=%
